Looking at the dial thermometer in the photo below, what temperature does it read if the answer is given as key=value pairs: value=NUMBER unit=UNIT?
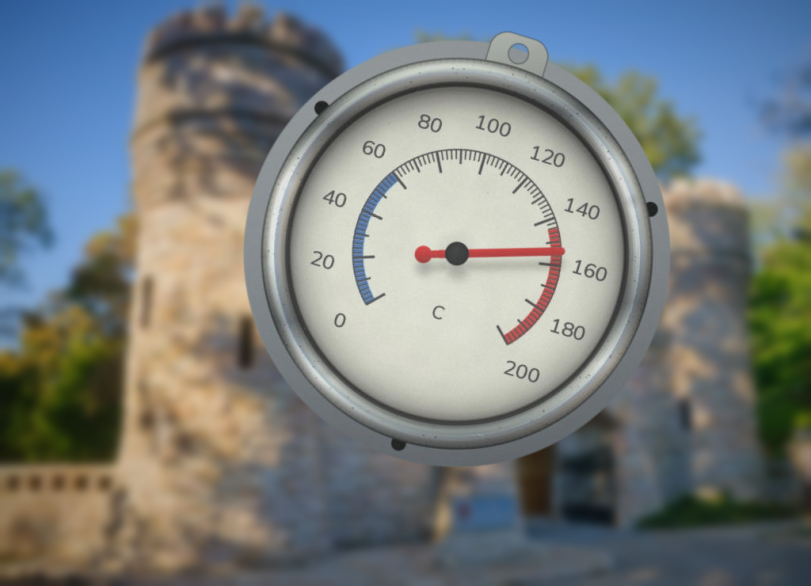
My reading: value=154 unit=°C
